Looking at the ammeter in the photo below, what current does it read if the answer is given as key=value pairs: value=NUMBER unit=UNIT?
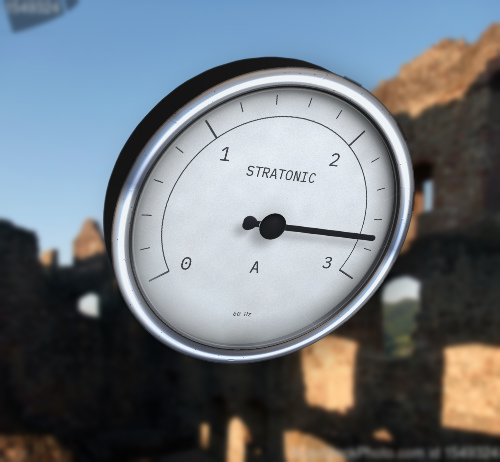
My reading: value=2.7 unit=A
